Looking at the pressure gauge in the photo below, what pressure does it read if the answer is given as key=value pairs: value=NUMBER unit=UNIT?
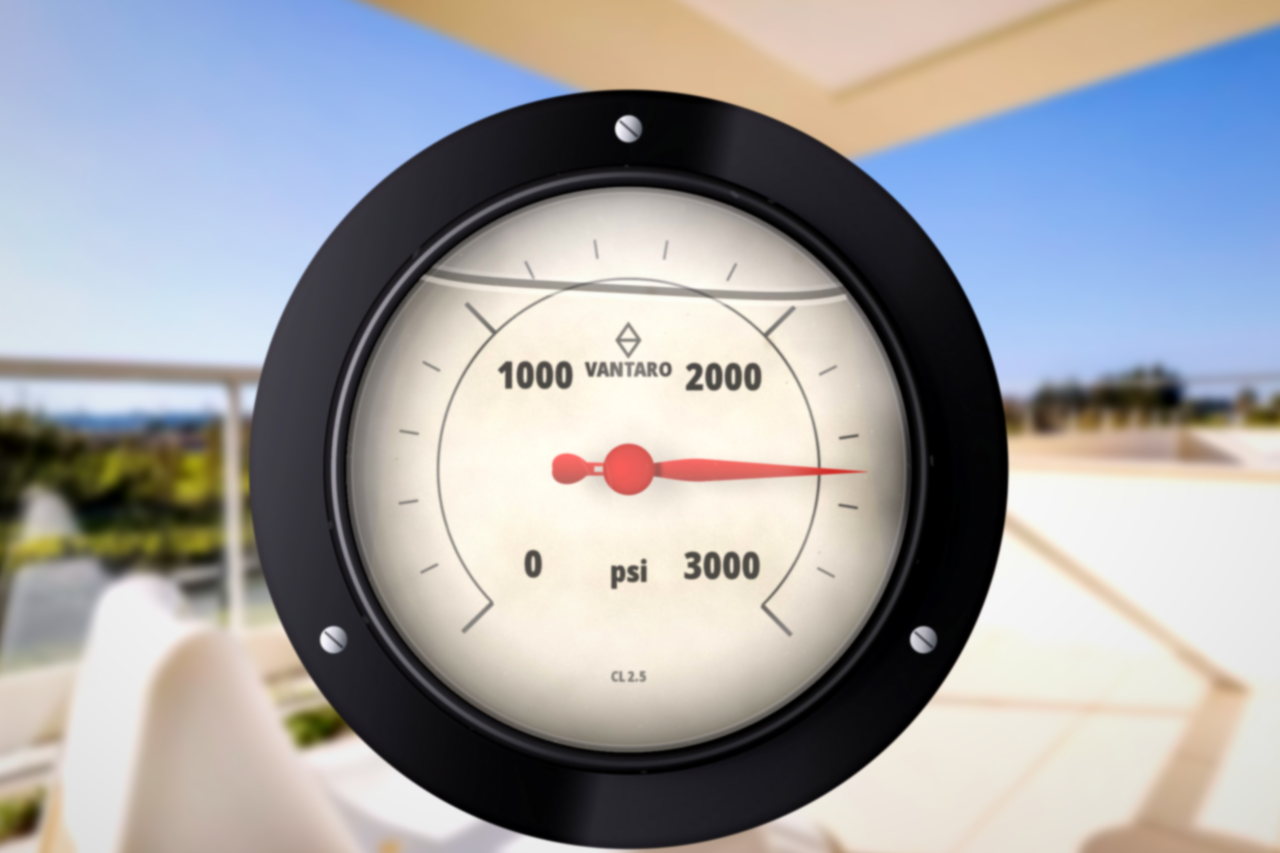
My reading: value=2500 unit=psi
